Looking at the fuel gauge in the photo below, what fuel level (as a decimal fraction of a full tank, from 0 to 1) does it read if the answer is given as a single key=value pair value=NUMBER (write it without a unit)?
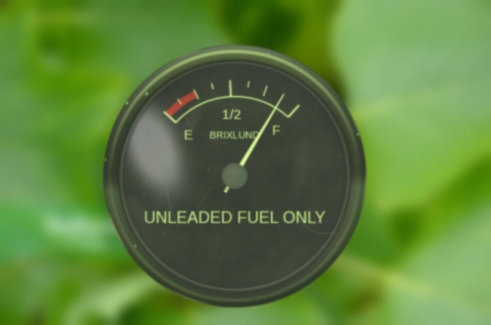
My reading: value=0.875
